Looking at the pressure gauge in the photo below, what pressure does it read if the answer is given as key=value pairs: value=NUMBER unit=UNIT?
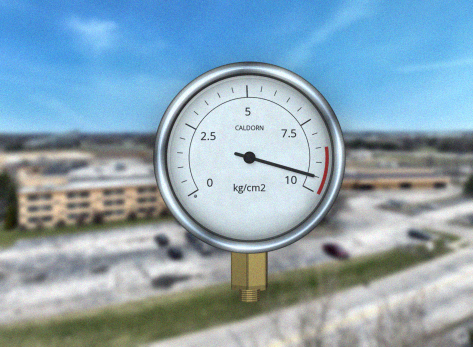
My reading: value=9.5 unit=kg/cm²
